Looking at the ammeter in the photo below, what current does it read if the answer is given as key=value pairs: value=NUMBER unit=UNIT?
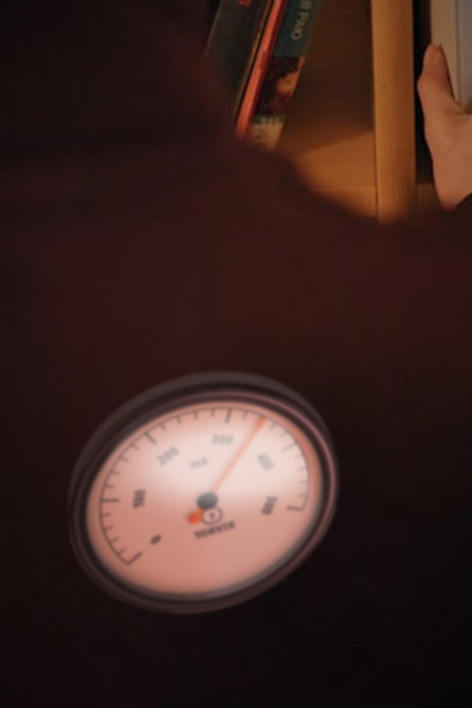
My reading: value=340 unit=mA
